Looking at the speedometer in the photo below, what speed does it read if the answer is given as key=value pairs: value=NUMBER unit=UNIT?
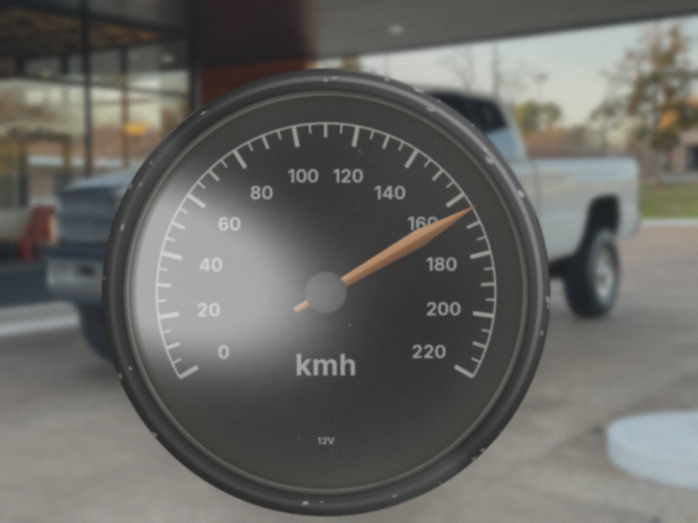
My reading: value=165 unit=km/h
